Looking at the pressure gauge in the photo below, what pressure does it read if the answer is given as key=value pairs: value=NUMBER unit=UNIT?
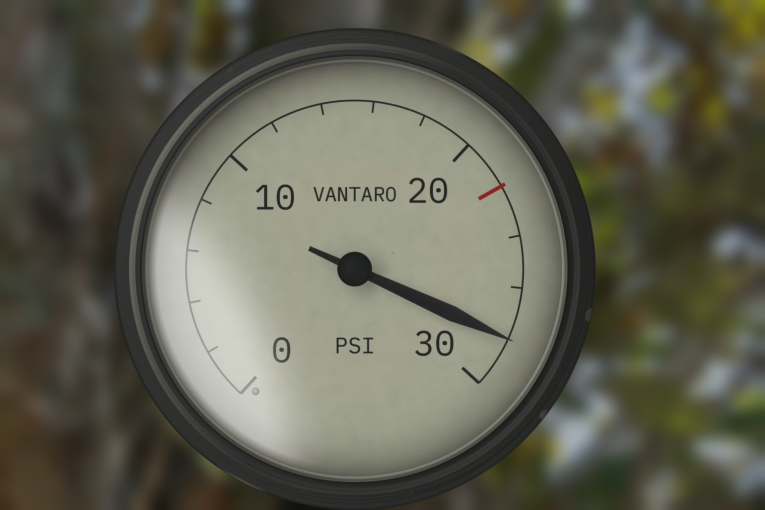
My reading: value=28 unit=psi
